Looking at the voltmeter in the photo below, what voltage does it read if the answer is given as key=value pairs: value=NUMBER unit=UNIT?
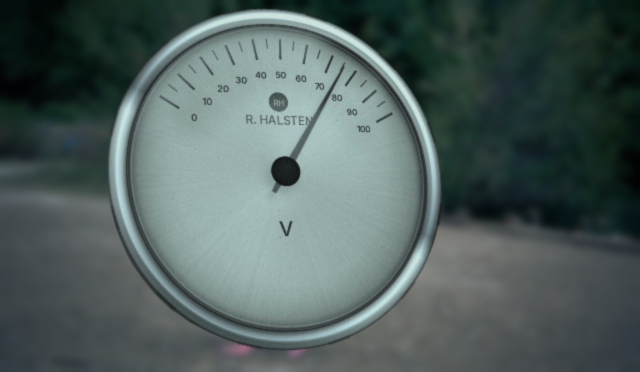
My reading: value=75 unit=V
